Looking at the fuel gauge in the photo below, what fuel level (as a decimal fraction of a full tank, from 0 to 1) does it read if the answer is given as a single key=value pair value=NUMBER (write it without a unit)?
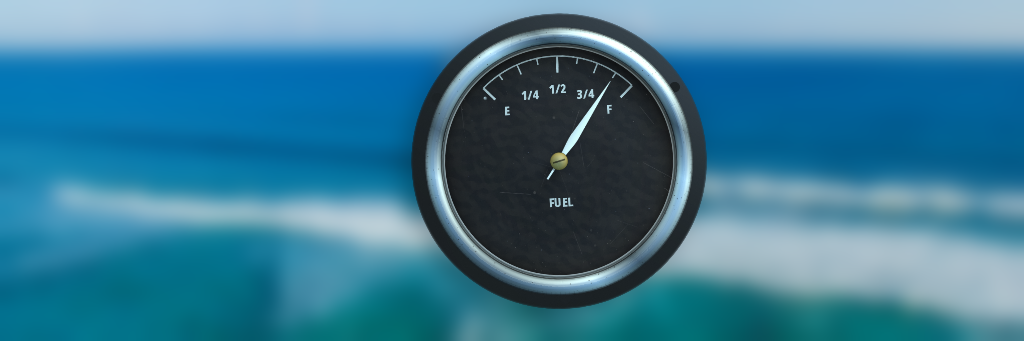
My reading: value=0.875
